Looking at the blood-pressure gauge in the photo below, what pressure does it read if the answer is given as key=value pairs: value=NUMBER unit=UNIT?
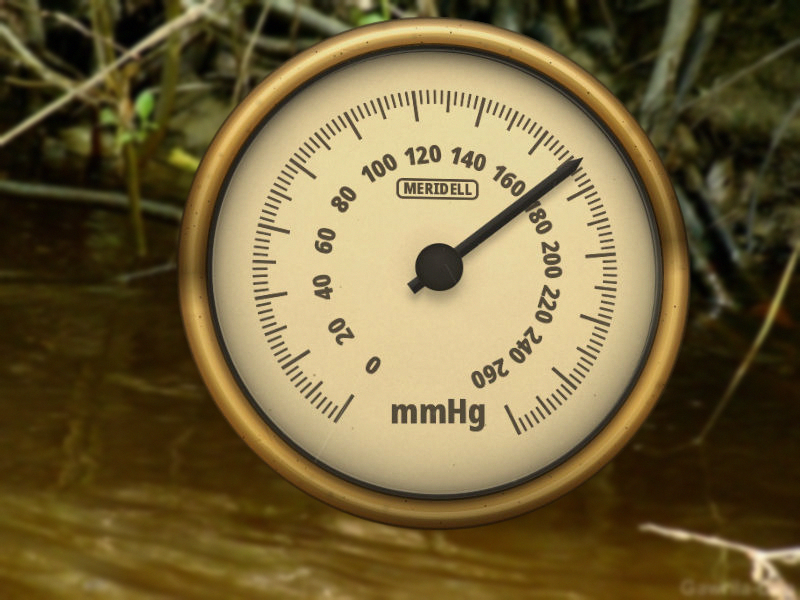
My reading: value=172 unit=mmHg
